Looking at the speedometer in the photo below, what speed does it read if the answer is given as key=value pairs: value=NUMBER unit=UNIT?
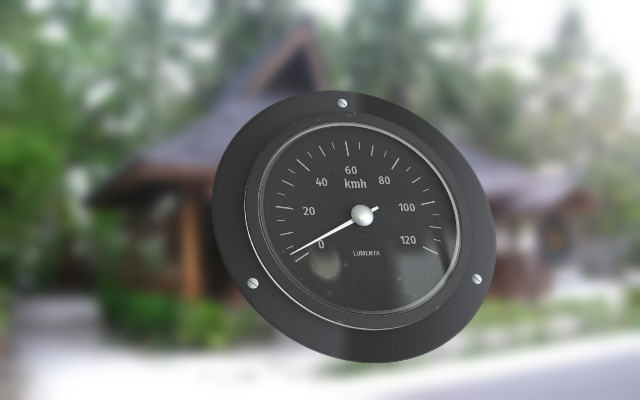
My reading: value=2.5 unit=km/h
